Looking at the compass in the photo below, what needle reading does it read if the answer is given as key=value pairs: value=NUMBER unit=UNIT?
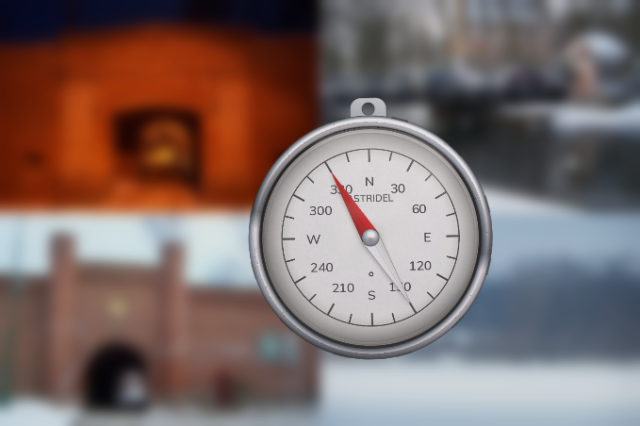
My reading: value=330 unit=°
